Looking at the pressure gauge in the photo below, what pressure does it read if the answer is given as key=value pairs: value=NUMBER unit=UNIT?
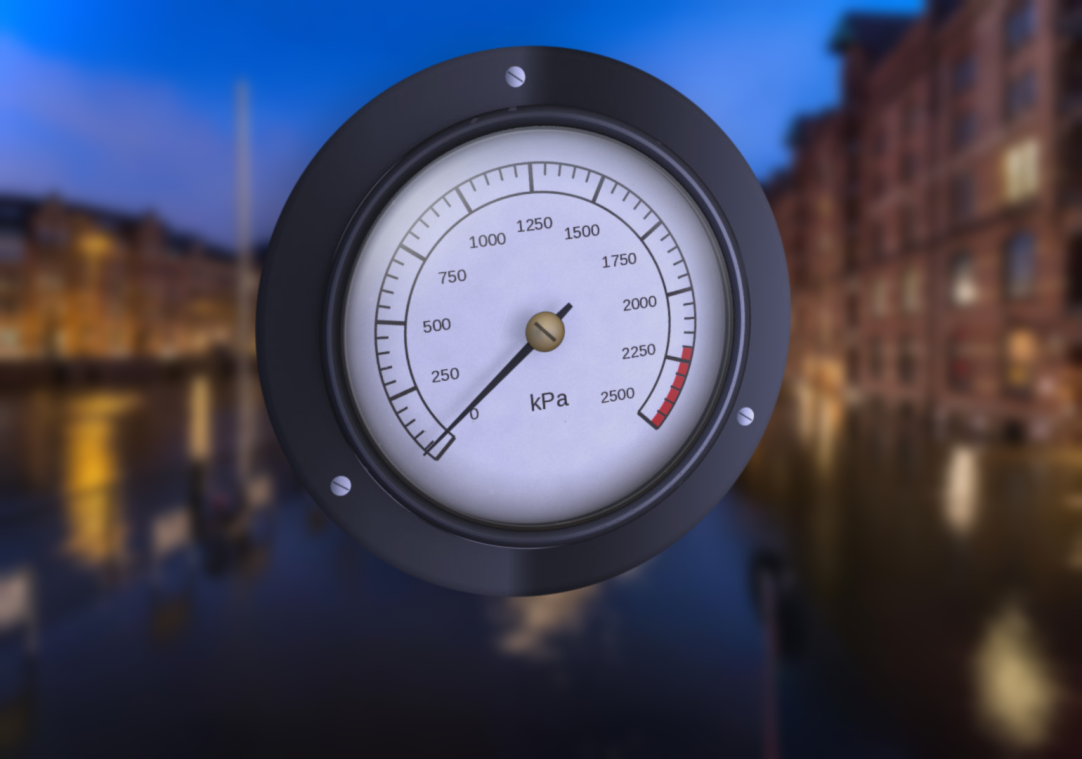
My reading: value=50 unit=kPa
